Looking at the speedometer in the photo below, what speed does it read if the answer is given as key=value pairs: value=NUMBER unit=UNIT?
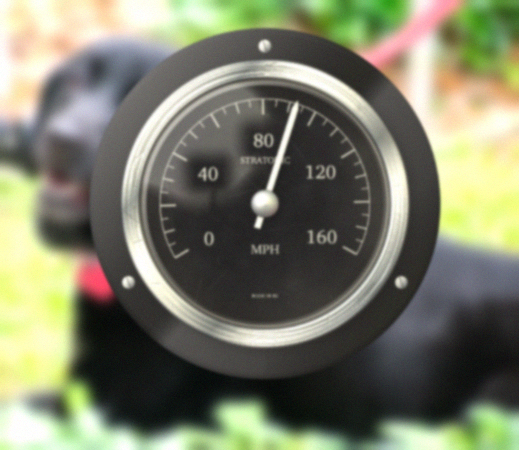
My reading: value=92.5 unit=mph
